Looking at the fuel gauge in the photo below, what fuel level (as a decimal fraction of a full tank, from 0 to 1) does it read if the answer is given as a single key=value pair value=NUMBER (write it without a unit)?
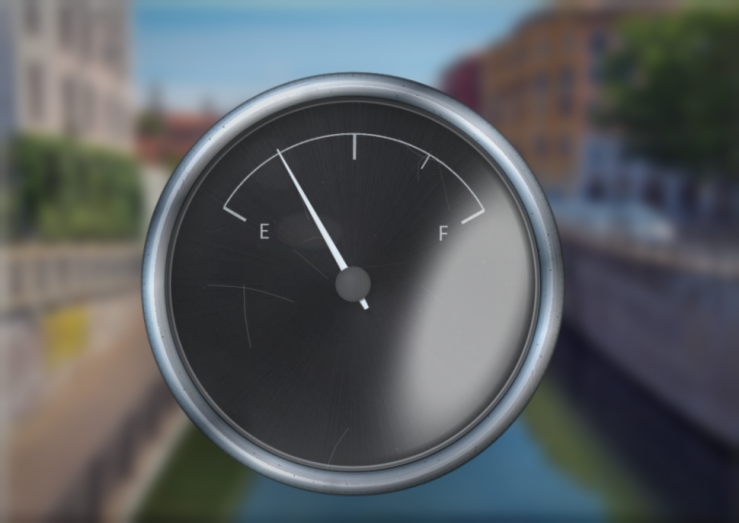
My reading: value=0.25
